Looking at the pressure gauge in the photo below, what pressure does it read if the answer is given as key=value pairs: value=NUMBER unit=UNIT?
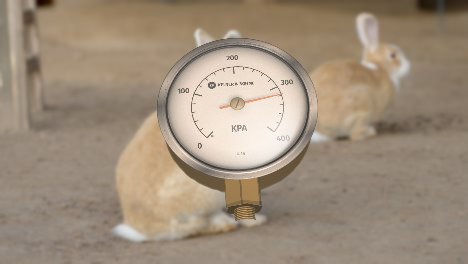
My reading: value=320 unit=kPa
